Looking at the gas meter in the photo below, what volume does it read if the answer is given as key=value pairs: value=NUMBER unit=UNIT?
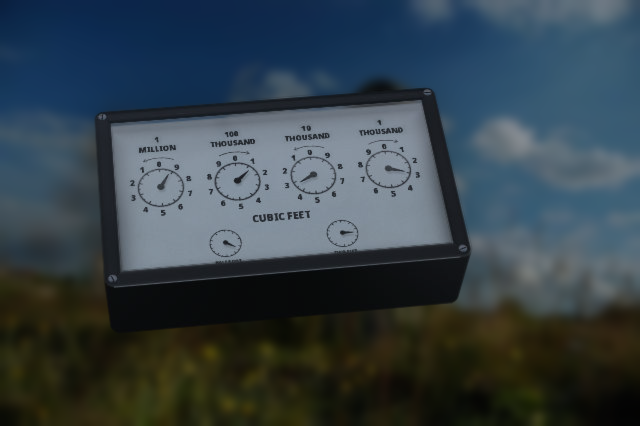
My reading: value=913300 unit=ft³
